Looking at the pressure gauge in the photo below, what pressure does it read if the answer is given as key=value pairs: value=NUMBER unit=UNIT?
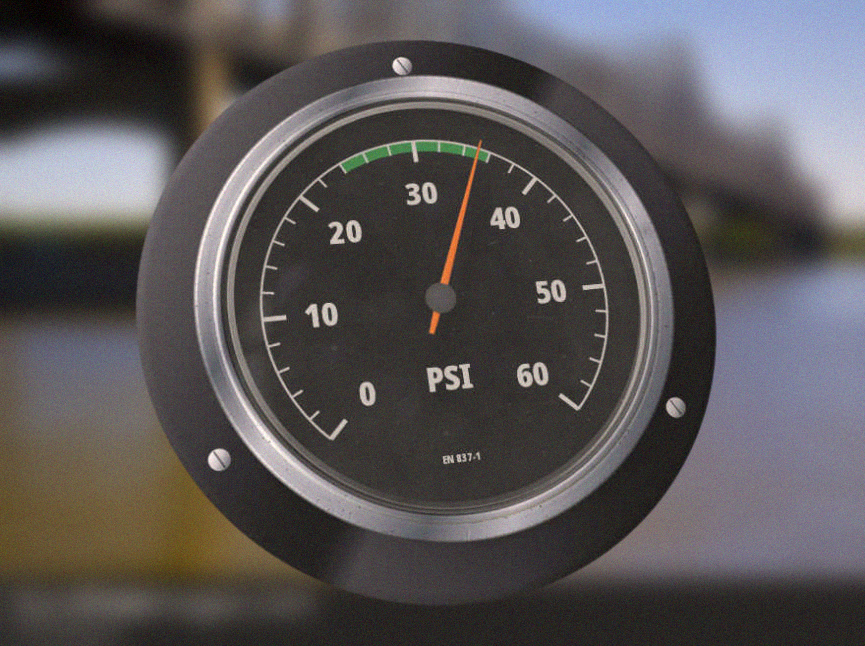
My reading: value=35 unit=psi
